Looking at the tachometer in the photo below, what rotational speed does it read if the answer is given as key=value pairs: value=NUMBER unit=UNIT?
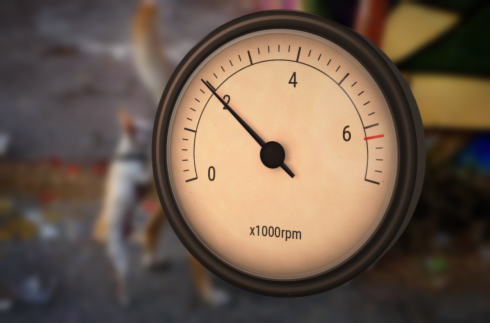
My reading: value=2000 unit=rpm
